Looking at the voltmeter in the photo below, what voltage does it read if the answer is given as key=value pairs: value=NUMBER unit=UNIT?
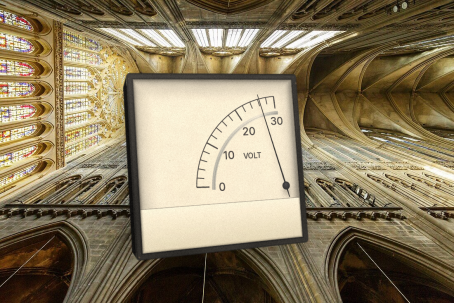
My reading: value=26 unit=V
